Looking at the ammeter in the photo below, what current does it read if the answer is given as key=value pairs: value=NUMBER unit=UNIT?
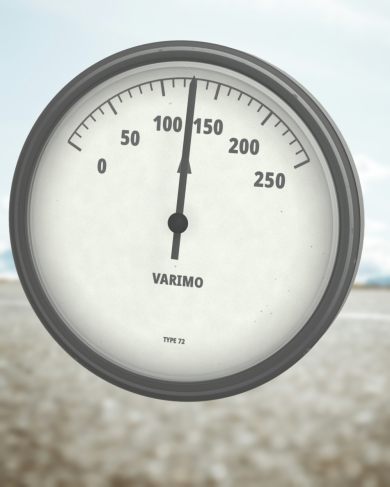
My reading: value=130 unit=A
